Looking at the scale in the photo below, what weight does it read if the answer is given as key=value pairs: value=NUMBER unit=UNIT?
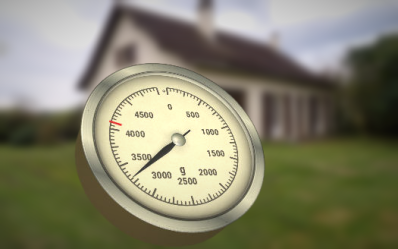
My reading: value=3300 unit=g
